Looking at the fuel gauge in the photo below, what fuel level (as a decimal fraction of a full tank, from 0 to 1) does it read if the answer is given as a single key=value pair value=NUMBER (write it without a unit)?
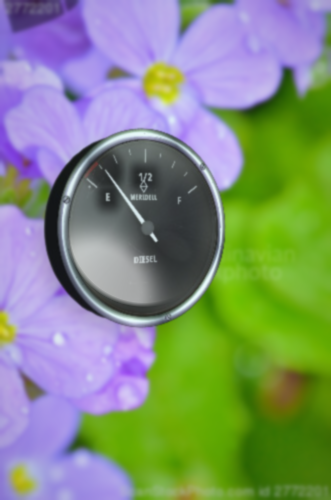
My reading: value=0.125
